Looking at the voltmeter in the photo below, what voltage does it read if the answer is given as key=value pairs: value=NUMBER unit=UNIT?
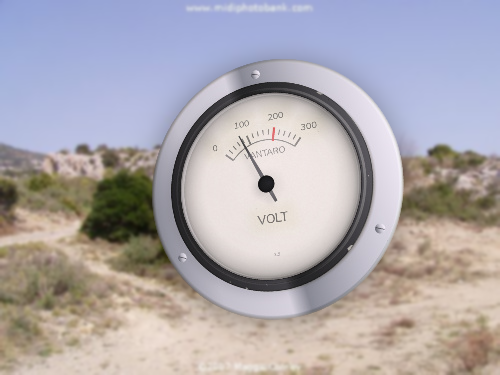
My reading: value=80 unit=V
